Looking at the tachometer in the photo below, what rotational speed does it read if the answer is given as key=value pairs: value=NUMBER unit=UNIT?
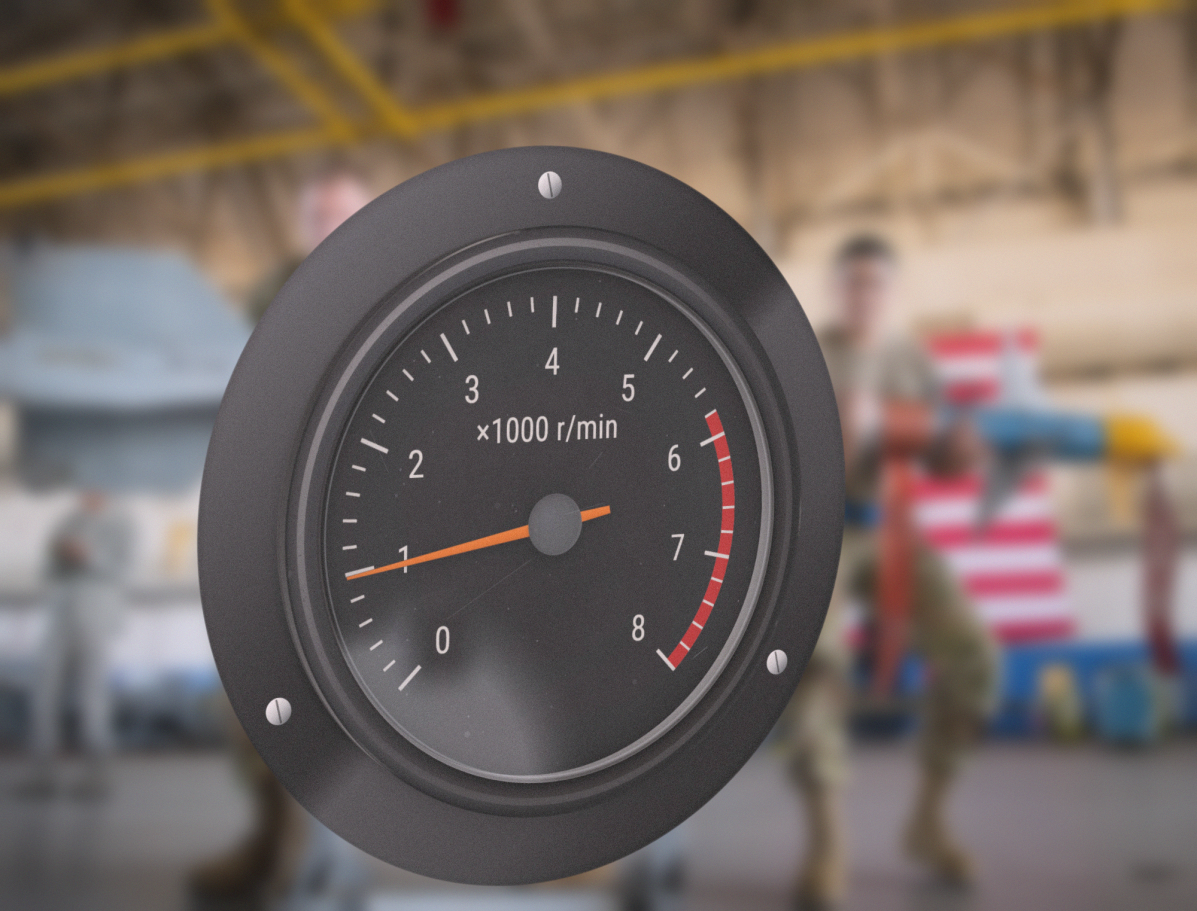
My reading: value=1000 unit=rpm
